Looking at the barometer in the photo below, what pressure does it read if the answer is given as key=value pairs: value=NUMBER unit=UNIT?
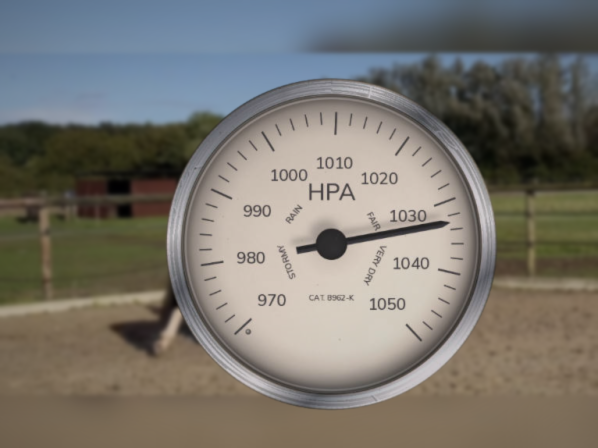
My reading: value=1033 unit=hPa
